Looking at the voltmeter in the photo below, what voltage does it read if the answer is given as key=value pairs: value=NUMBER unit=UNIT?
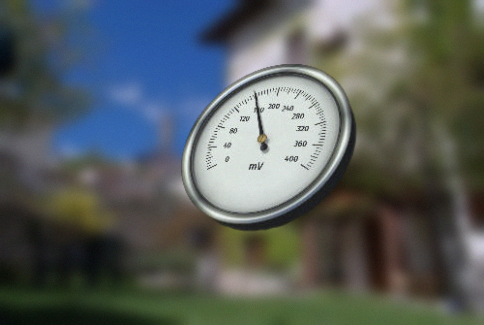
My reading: value=160 unit=mV
